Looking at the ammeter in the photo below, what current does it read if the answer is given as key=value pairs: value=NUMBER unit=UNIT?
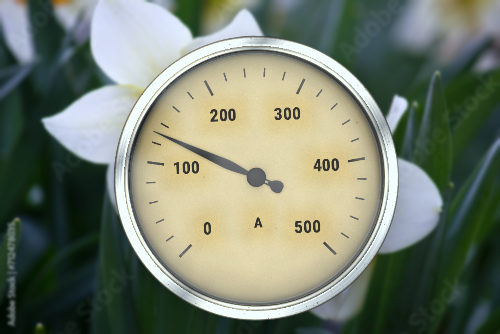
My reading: value=130 unit=A
